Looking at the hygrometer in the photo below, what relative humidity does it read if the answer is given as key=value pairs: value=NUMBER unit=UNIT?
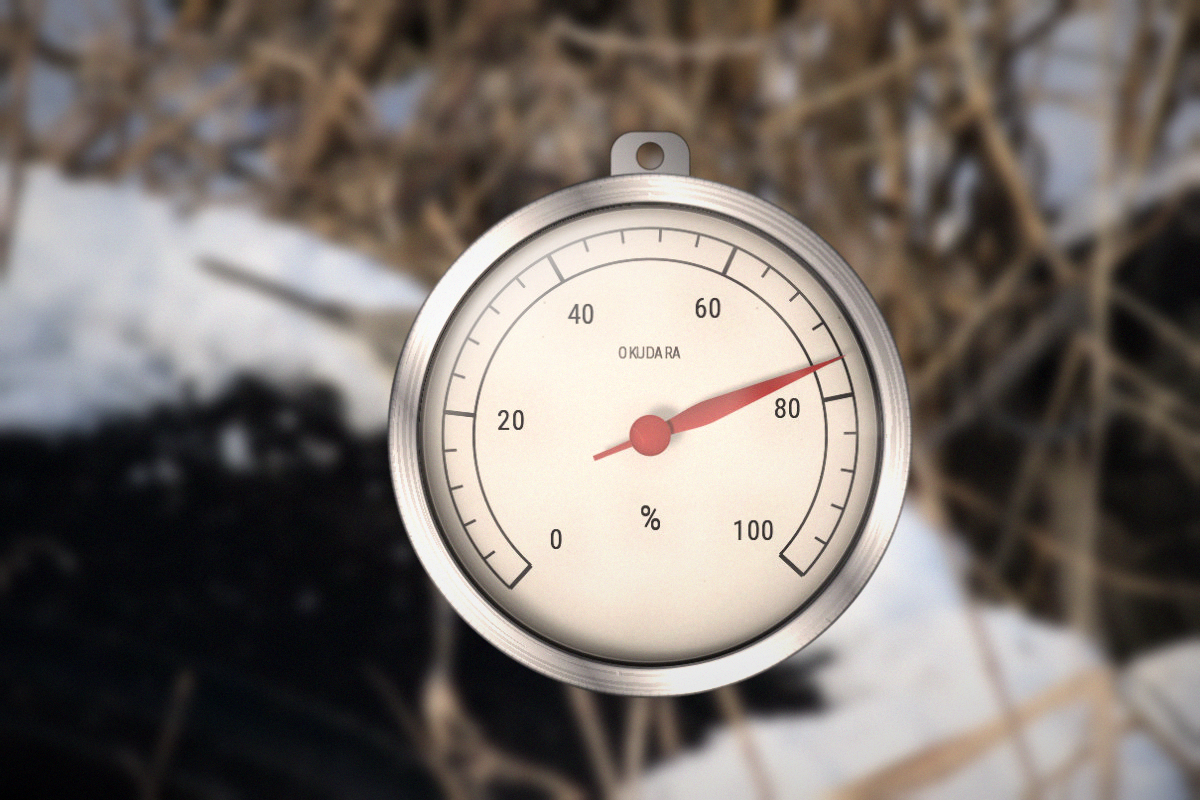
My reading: value=76 unit=%
